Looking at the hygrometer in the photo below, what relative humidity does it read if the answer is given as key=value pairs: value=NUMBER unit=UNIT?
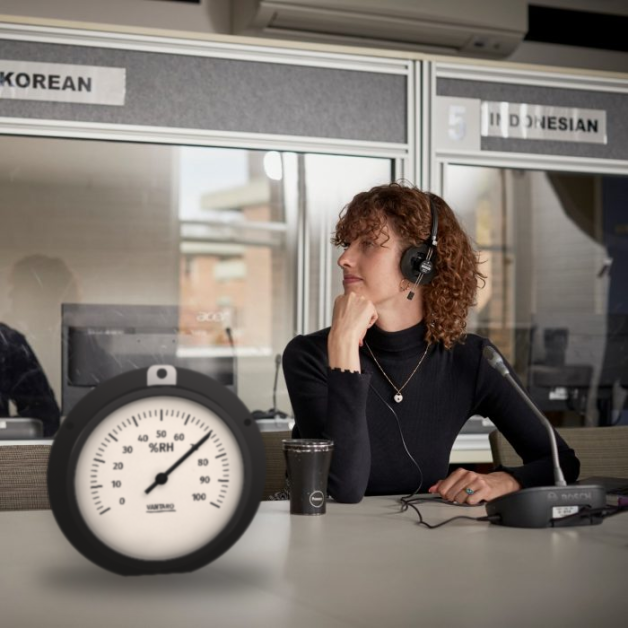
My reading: value=70 unit=%
